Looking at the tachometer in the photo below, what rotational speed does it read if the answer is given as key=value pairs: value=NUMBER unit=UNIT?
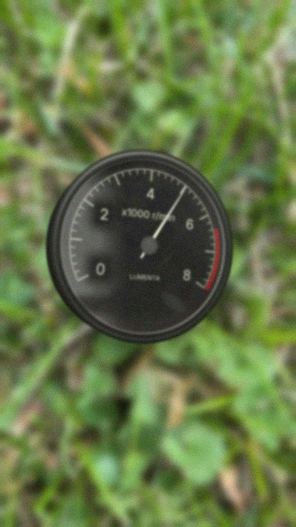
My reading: value=5000 unit=rpm
